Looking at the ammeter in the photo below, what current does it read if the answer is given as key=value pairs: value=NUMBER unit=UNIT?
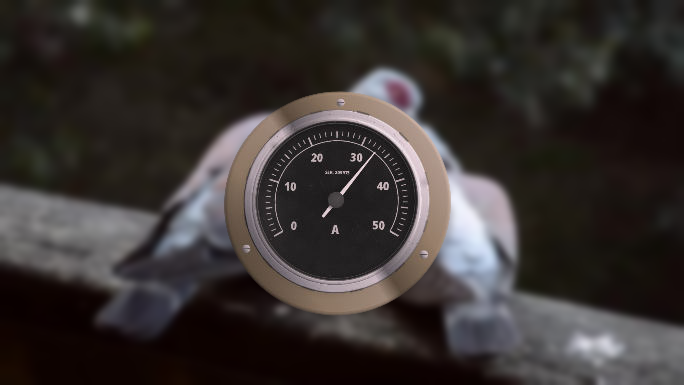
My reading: value=33 unit=A
